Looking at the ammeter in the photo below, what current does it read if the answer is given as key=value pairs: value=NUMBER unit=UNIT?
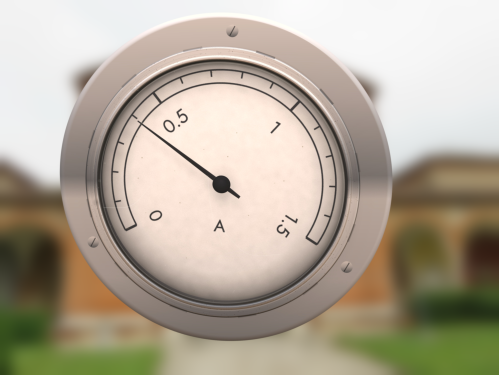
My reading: value=0.4 unit=A
